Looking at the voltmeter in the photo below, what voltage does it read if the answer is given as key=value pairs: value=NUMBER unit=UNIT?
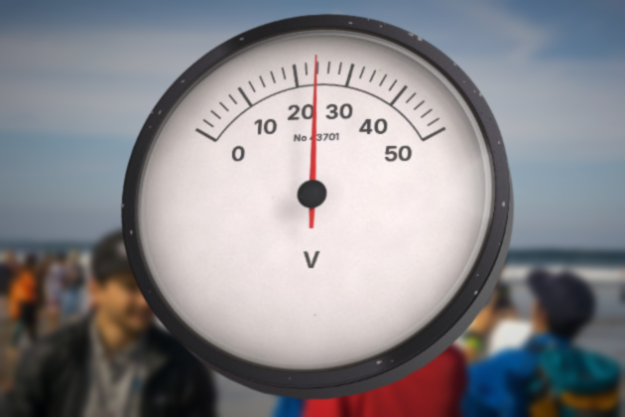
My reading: value=24 unit=V
